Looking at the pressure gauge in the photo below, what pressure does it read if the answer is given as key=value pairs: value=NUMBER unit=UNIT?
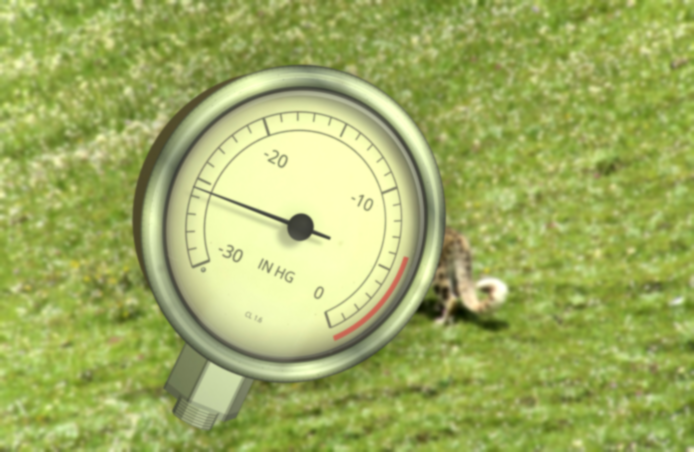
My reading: value=-25.5 unit=inHg
